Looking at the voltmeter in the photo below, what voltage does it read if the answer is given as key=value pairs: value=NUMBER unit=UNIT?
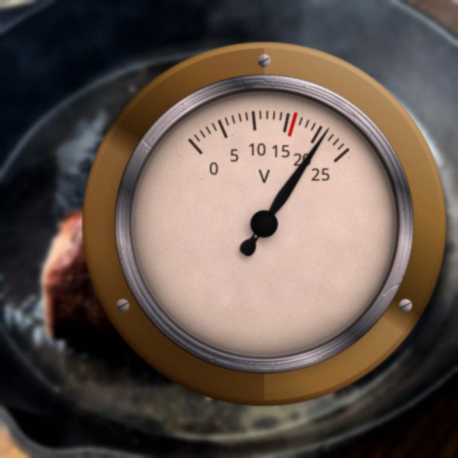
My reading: value=21 unit=V
